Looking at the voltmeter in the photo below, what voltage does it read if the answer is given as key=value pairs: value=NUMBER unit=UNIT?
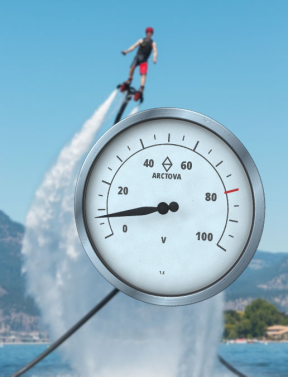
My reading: value=7.5 unit=V
